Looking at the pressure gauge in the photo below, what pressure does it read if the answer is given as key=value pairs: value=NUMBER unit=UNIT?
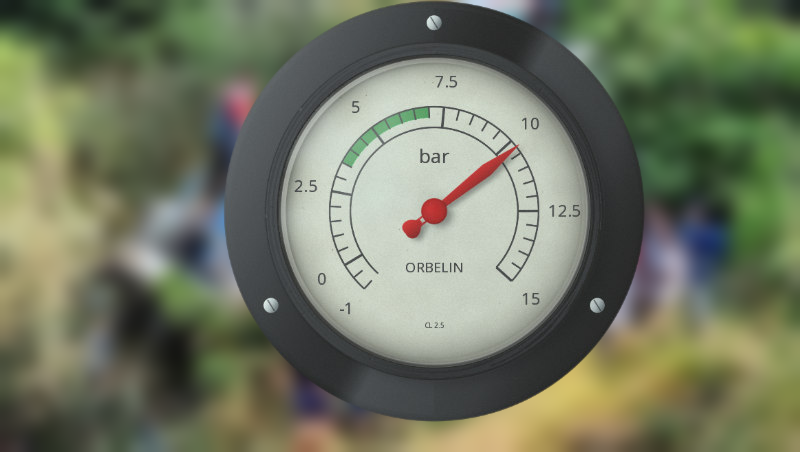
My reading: value=10.25 unit=bar
